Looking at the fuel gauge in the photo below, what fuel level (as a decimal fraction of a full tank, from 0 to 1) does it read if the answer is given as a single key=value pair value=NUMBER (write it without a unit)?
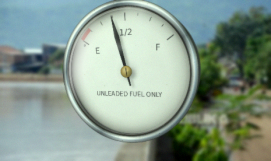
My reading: value=0.375
